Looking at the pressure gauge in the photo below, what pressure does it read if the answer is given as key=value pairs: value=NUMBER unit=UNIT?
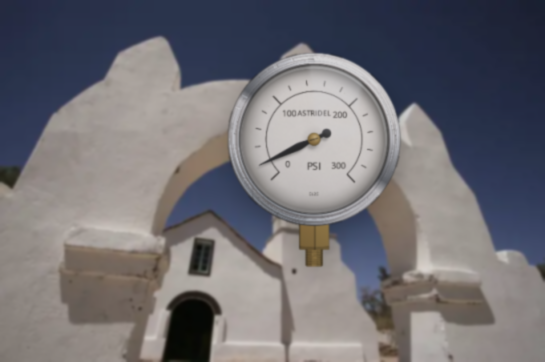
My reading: value=20 unit=psi
